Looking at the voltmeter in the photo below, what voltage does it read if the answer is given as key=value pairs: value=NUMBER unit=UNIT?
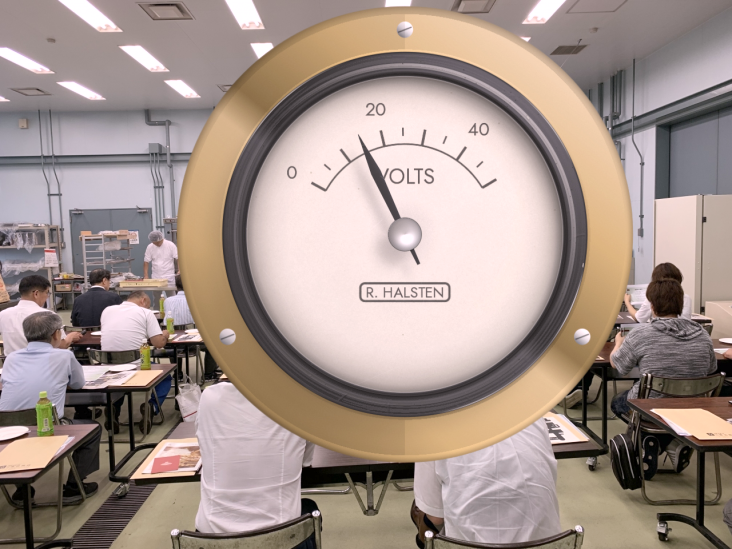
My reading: value=15 unit=V
